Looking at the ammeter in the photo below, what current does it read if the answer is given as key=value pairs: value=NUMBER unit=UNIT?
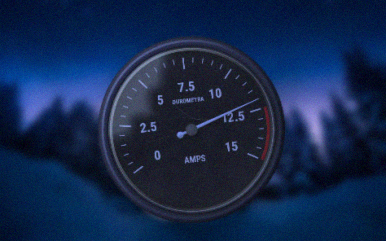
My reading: value=12 unit=A
